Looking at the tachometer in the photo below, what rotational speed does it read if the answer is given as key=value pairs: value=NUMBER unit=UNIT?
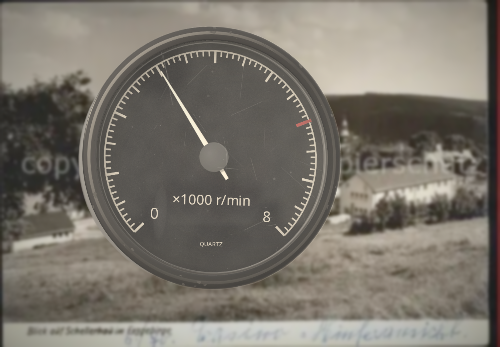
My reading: value=3000 unit=rpm
